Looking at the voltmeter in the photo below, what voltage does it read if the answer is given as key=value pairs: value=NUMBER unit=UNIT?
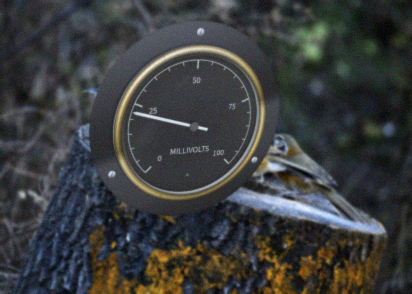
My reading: value=22.5 unit=mV
